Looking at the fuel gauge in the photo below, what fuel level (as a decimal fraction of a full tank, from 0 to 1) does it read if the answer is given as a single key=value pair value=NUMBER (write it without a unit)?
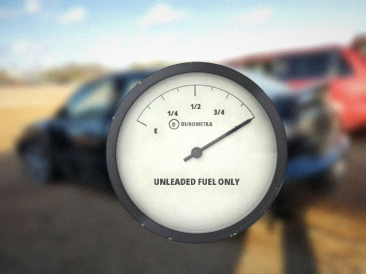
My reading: value=1
